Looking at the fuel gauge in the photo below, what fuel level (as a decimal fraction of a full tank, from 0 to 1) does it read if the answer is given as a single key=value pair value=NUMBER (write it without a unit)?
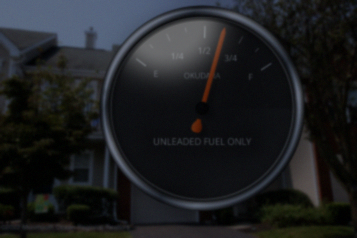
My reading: value=0.625
